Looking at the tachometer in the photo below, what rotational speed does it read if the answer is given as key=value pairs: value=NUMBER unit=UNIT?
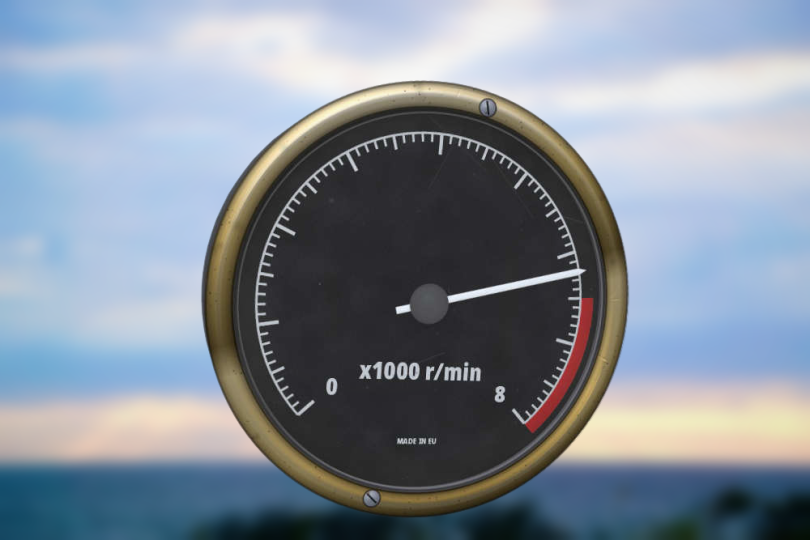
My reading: value=6200 unit=rpm
